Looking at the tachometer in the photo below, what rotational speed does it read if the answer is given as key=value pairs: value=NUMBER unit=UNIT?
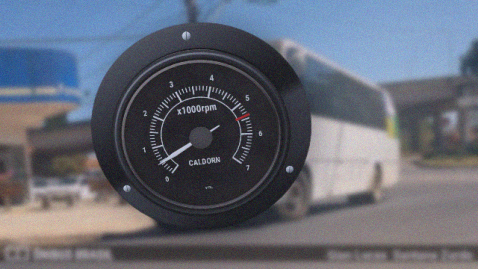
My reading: value=500 unit=rpm
